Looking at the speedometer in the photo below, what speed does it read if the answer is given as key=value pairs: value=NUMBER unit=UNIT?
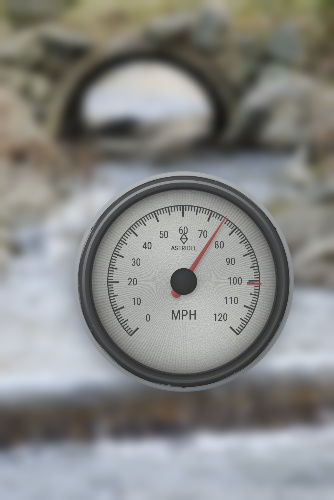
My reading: value=75 unit=mph
